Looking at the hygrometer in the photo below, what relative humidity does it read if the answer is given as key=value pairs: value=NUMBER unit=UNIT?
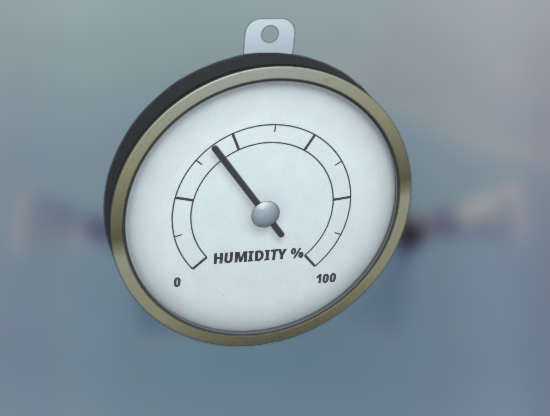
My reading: value=35 unit=%
